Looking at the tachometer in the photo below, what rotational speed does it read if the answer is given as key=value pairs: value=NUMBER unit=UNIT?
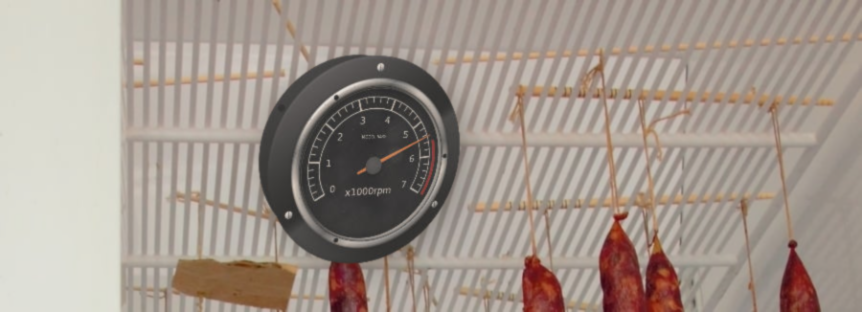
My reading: value=5400 unit=rpm
